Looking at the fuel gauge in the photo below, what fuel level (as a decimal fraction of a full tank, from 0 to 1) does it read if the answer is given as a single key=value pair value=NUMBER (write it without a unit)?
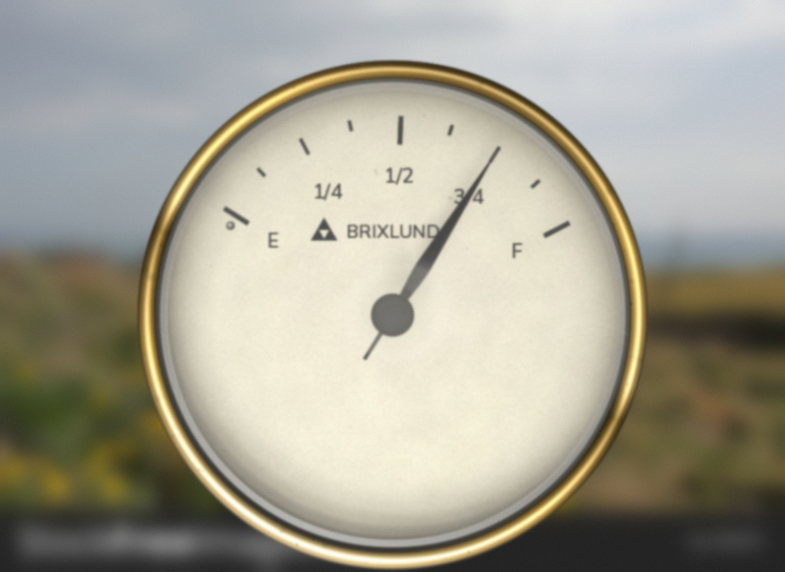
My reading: value=0.75
